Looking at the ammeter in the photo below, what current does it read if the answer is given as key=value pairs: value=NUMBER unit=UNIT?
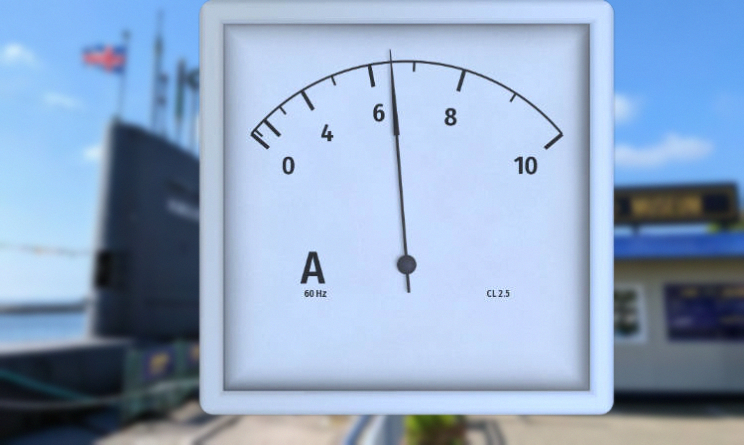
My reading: value=6.5 unit=A
